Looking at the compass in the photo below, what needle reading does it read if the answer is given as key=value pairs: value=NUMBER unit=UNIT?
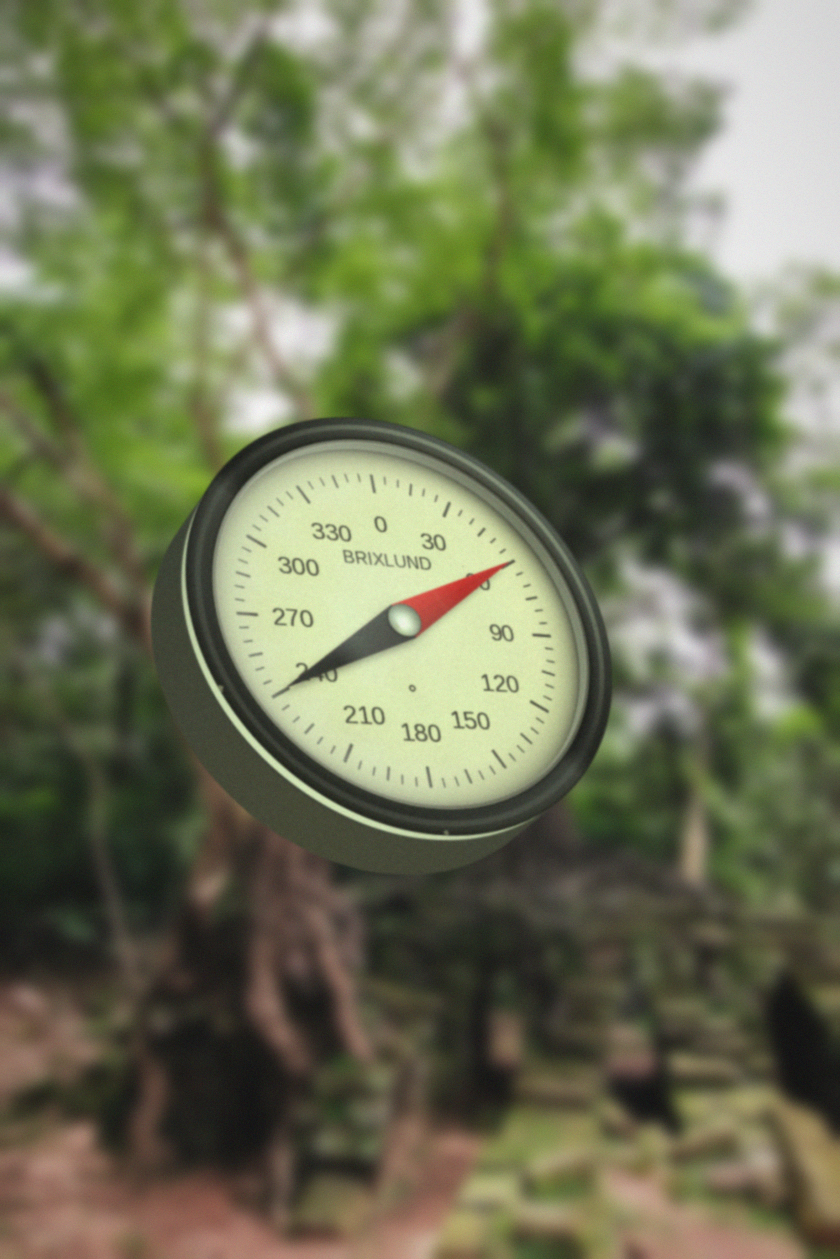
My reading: value=60 unit=°
